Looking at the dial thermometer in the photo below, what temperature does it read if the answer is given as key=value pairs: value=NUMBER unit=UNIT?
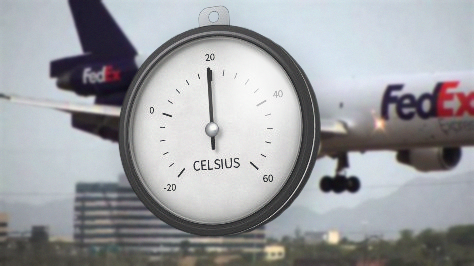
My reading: value=20 unit=°C
